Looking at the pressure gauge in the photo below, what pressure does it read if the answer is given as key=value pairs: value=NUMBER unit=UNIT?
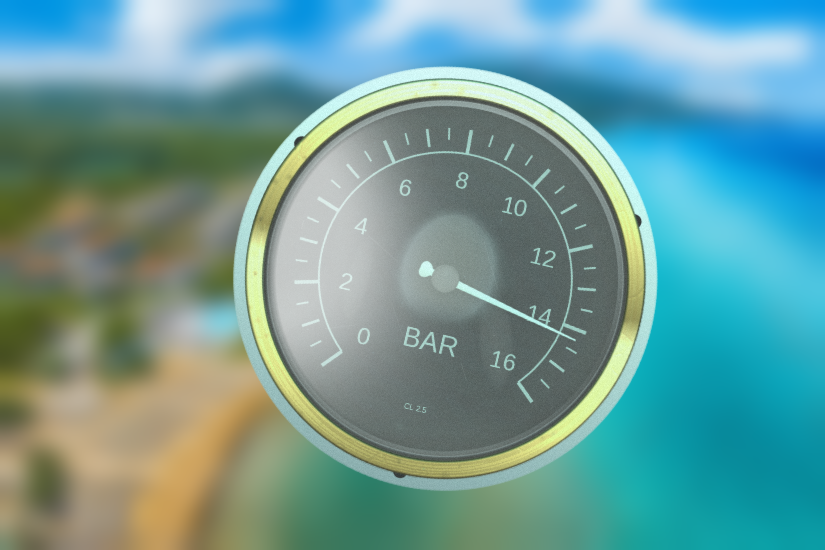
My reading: value=14.25 unit=bar
